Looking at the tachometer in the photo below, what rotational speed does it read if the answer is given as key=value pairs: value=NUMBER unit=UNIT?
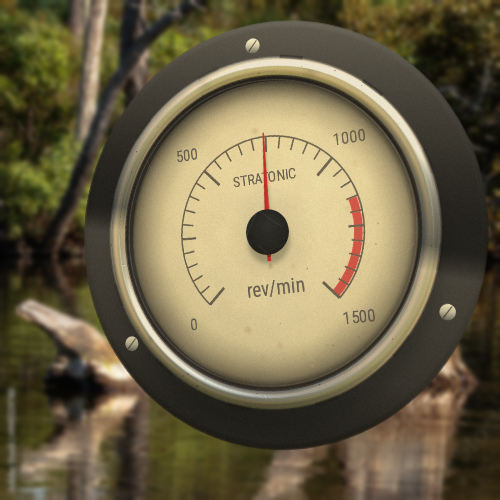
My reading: value=750 unit=rpm
